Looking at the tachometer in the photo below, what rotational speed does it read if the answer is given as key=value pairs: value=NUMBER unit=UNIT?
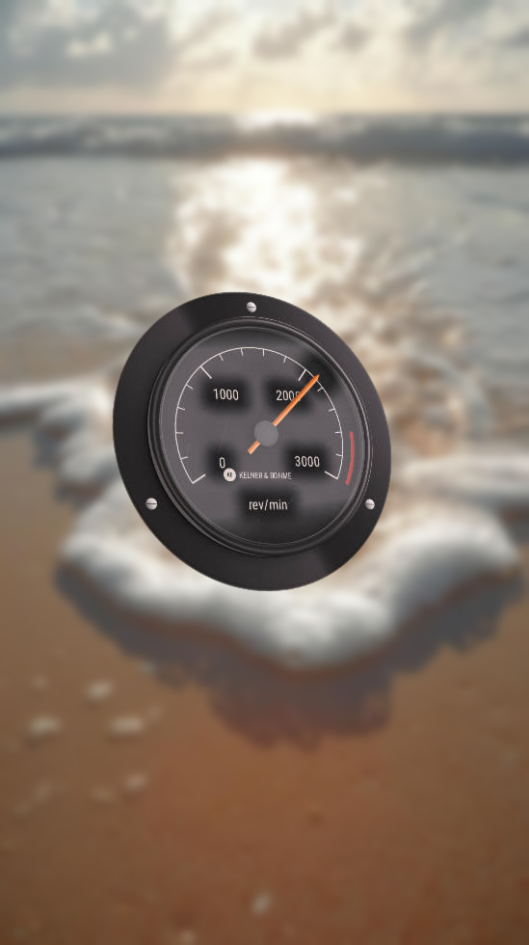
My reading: value=2100 unit=rpm
